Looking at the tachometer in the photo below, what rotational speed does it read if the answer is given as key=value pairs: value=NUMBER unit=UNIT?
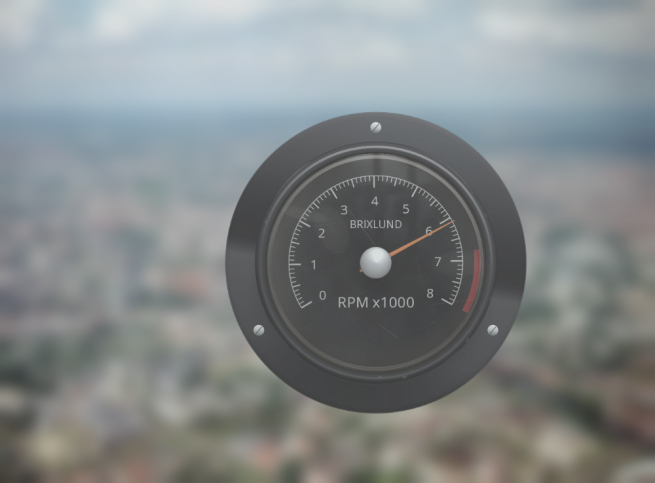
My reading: value=6100 unit=rpm
